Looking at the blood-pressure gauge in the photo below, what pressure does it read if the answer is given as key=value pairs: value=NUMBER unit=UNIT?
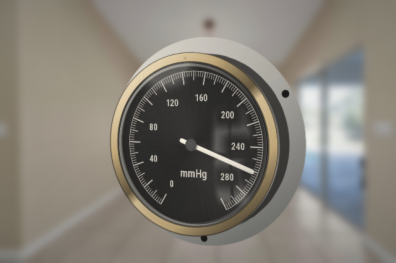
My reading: value=260 unit=mmHg
